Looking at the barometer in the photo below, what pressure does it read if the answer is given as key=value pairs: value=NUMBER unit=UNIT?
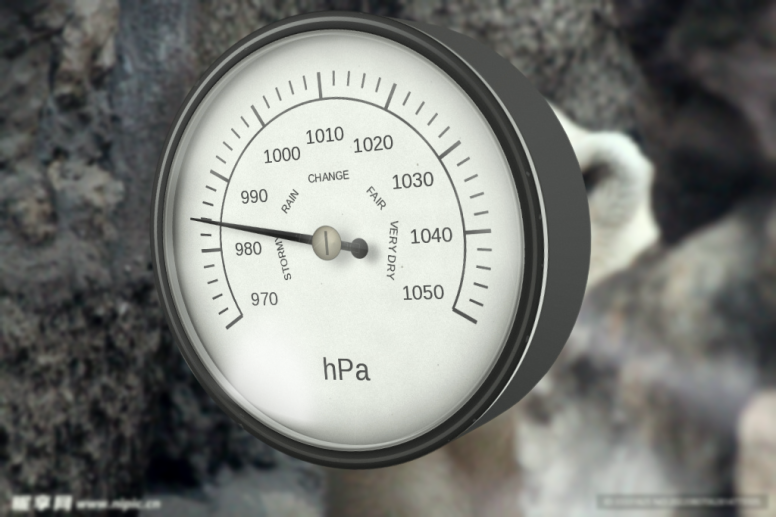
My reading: value=984 unit=hPa
